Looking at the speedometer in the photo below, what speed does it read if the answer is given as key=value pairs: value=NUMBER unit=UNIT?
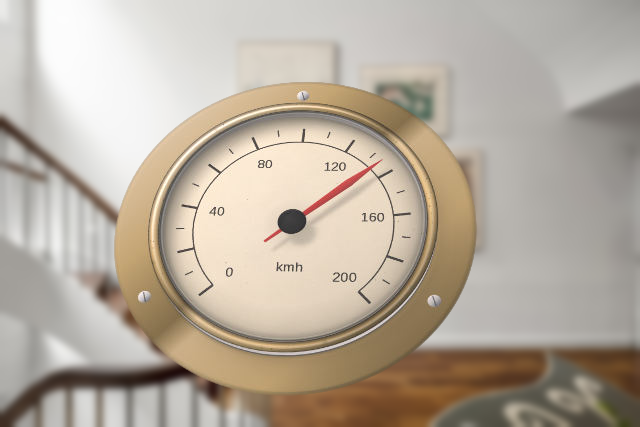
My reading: value=135 unit=km/h
